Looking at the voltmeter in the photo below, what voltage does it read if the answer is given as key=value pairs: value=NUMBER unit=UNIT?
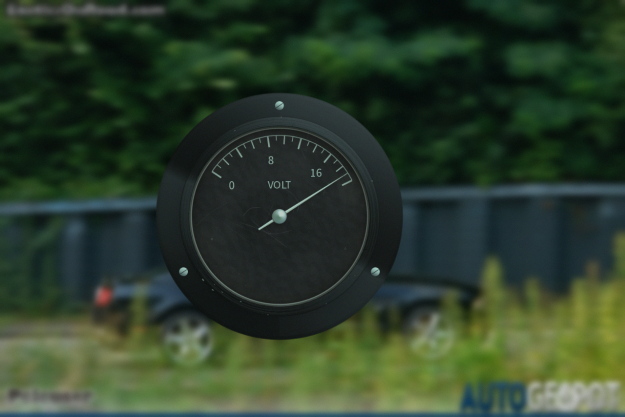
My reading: value=19 unit=V
